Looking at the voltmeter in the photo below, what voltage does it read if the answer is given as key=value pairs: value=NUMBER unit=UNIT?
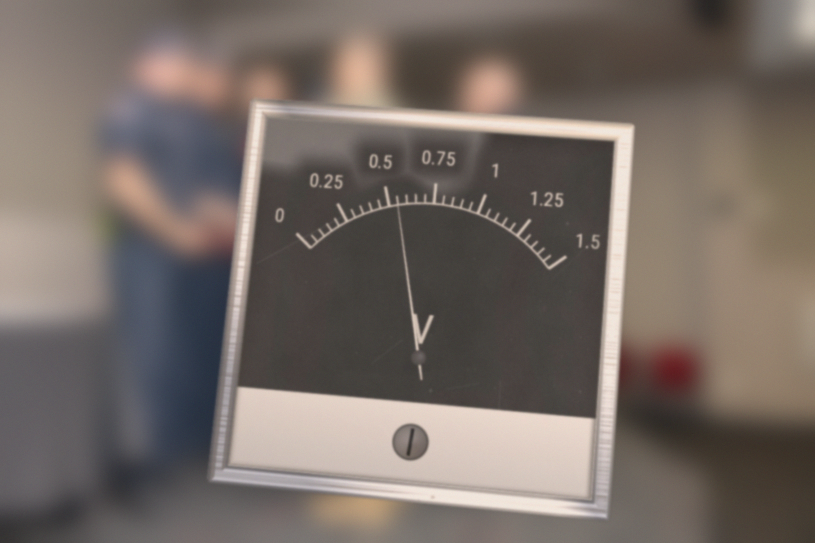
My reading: value=0.55 unit=V
